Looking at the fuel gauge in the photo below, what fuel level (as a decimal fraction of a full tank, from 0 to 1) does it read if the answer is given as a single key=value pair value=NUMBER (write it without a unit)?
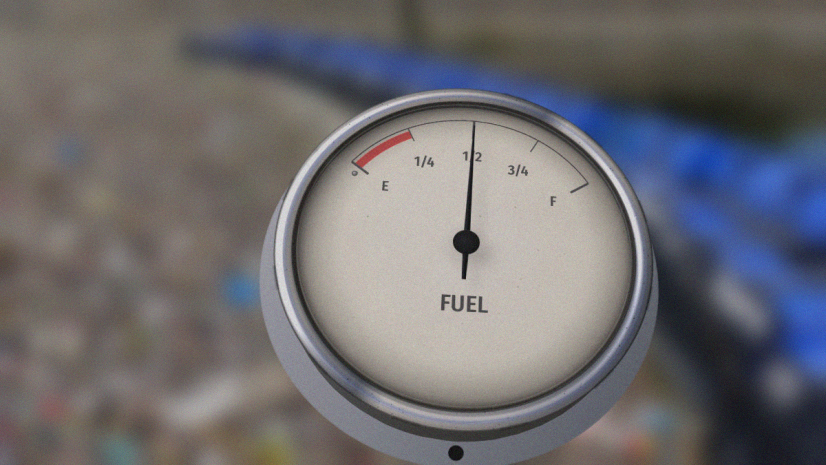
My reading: value=0.5
